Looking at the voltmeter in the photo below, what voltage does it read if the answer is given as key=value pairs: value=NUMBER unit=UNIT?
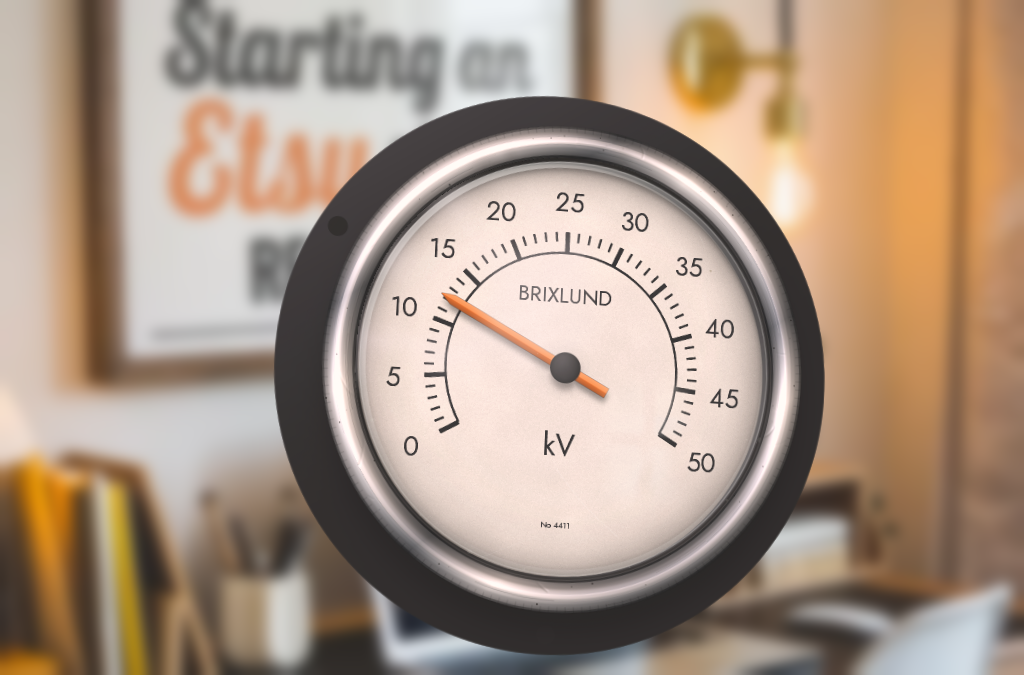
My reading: value=12 unit=kV
